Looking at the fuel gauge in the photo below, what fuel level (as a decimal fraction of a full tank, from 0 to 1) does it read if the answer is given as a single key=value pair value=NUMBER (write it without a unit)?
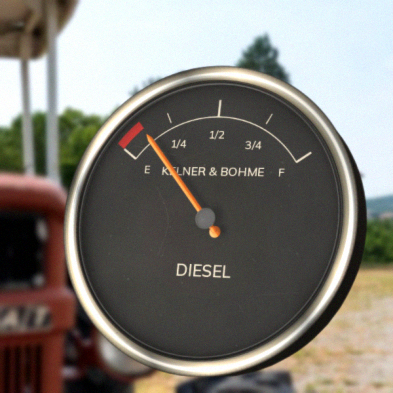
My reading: value=0.125
